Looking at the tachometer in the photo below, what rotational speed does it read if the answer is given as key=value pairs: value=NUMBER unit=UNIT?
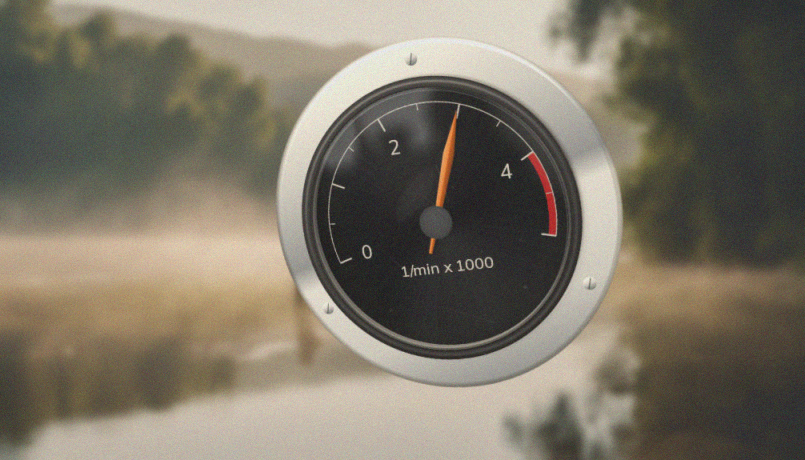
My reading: value=3000 unit=rpm
